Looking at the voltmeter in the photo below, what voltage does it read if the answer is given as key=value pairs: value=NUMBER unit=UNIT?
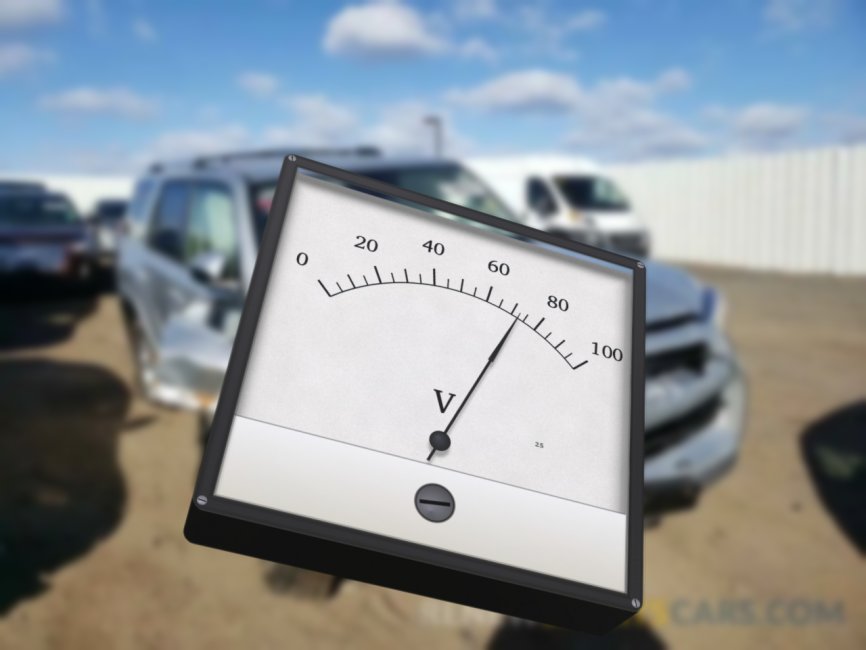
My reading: value=72.5 unit=V
